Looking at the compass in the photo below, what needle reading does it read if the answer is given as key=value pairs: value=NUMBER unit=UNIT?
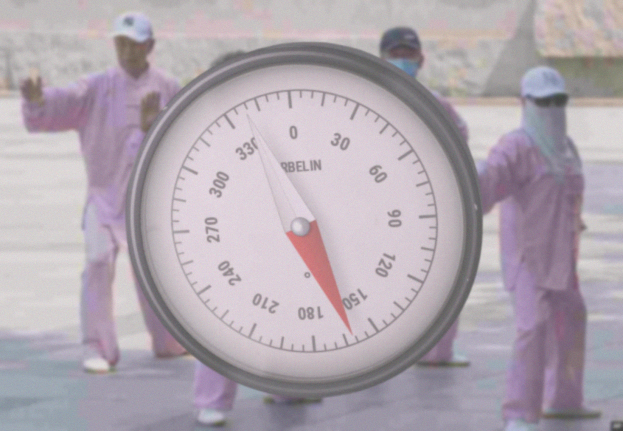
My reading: value=160 unit=°
